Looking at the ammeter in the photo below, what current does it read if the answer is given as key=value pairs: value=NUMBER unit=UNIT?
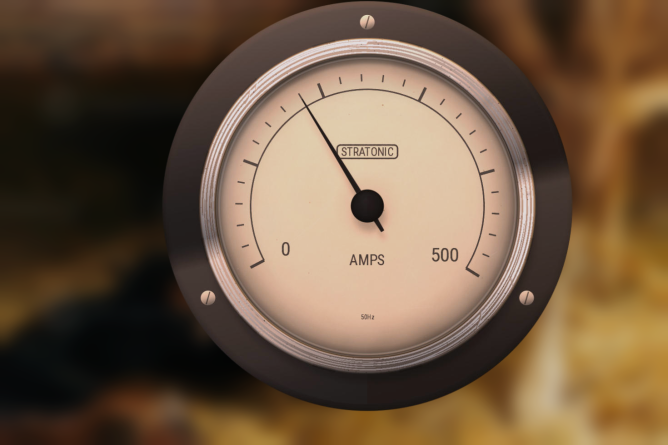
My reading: value=180 unit=A
